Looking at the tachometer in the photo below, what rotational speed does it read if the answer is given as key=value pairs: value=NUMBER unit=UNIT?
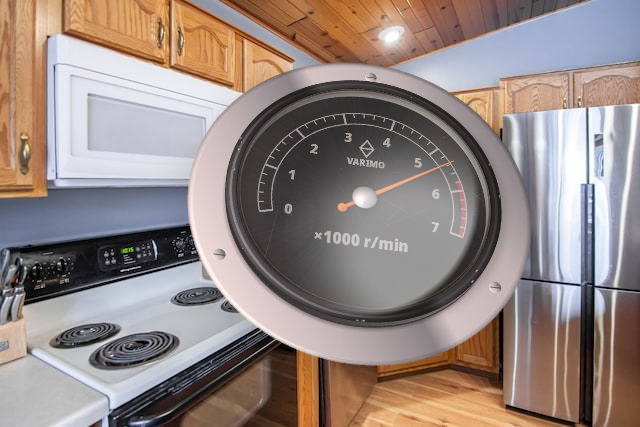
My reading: value=5400 unit=rpm
